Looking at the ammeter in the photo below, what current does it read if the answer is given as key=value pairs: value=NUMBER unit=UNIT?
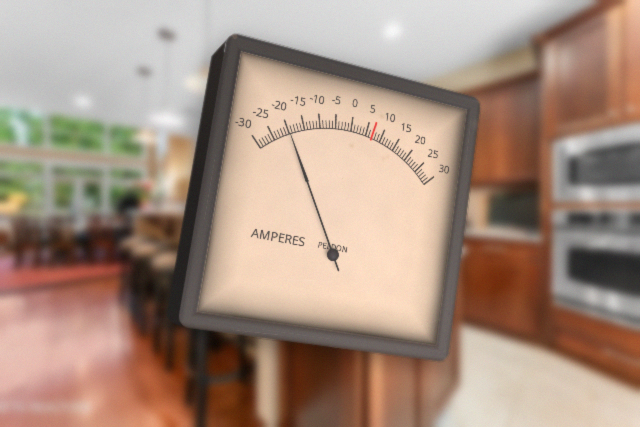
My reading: value=-20 unit=A
